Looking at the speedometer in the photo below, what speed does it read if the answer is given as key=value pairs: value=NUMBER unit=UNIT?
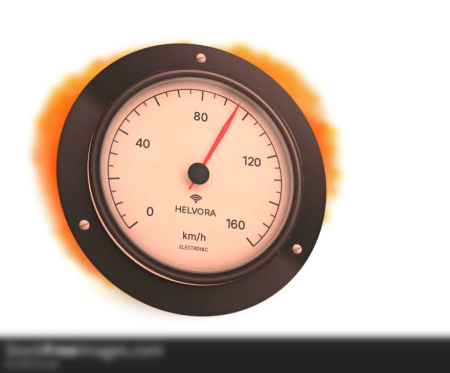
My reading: value=95 unit=km/h
